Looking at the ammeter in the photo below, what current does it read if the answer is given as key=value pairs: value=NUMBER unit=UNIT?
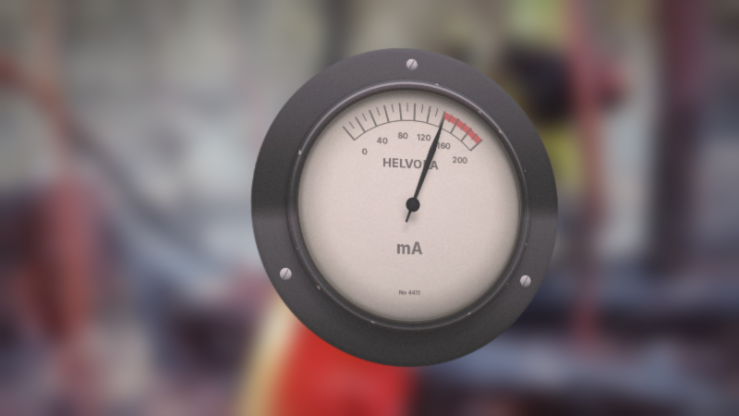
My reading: value=140 unit=mA
